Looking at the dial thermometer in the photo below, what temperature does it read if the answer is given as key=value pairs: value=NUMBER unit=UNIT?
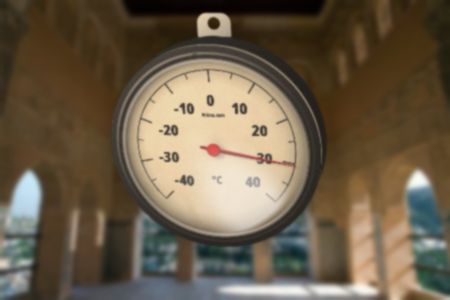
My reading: value=30 unit=°C
